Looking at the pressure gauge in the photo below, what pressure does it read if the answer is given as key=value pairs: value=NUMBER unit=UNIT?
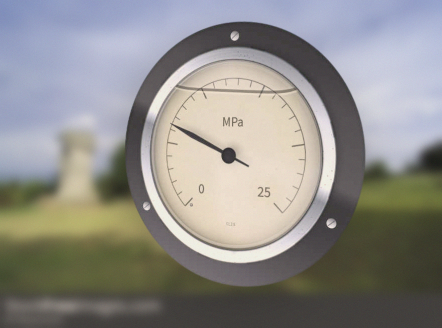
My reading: value=6.5 unit=MPa
